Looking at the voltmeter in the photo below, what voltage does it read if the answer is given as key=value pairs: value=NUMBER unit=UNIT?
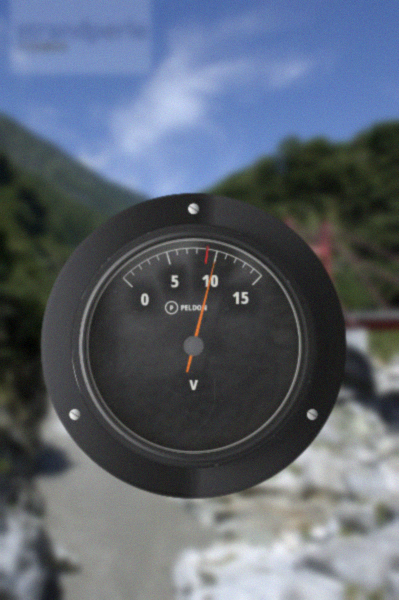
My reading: value=10 unit=V
